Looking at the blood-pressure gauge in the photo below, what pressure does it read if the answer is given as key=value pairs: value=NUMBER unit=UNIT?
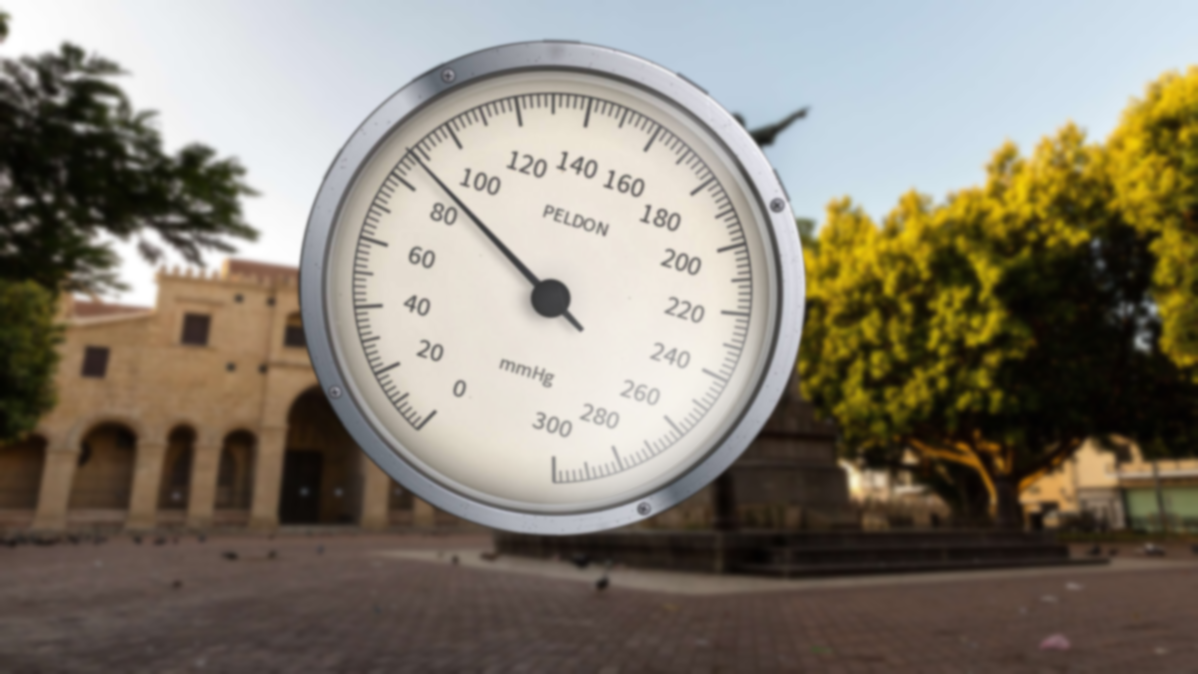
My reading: value=88 unit=mmHg
